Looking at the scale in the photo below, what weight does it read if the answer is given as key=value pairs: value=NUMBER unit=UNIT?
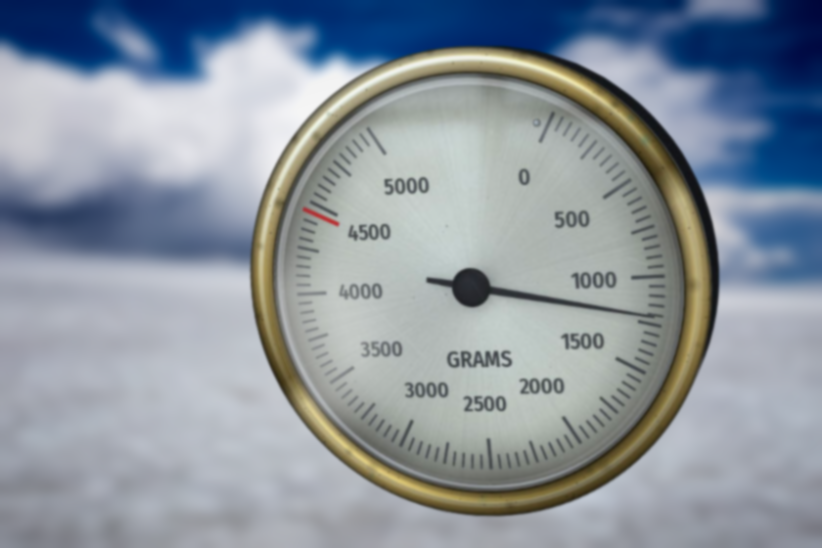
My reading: value=1200 unit=g
